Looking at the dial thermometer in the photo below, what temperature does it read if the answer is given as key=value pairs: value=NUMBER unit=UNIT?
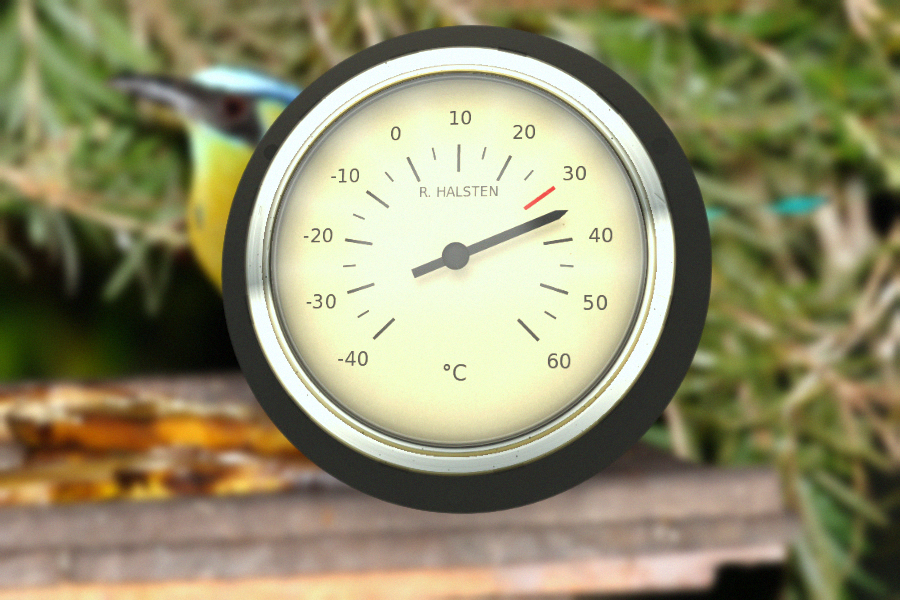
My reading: value=35 unit=°C
